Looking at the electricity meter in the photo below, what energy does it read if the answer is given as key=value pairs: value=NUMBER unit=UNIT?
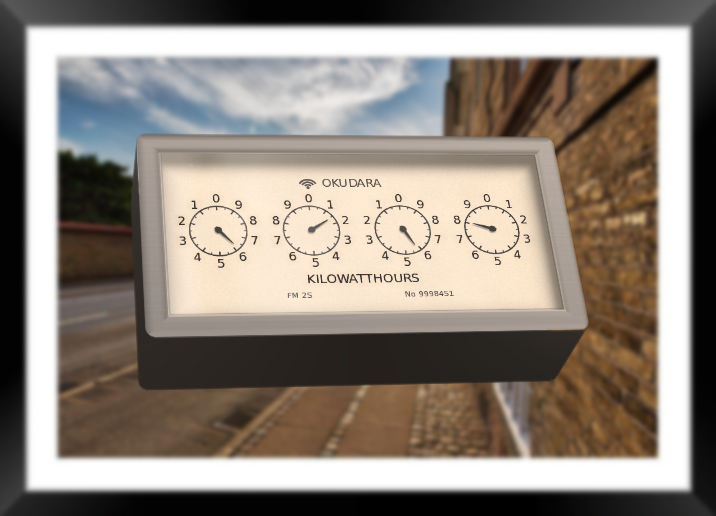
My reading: value=6158 unit=kWh
